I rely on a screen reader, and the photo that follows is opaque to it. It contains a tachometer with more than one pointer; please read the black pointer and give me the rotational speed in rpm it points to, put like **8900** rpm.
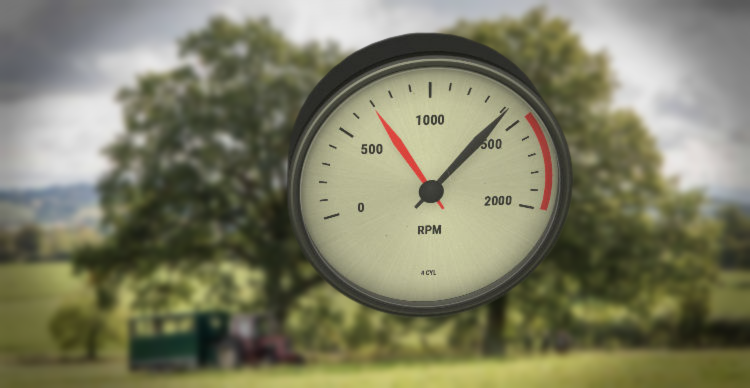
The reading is **1400** rpm
